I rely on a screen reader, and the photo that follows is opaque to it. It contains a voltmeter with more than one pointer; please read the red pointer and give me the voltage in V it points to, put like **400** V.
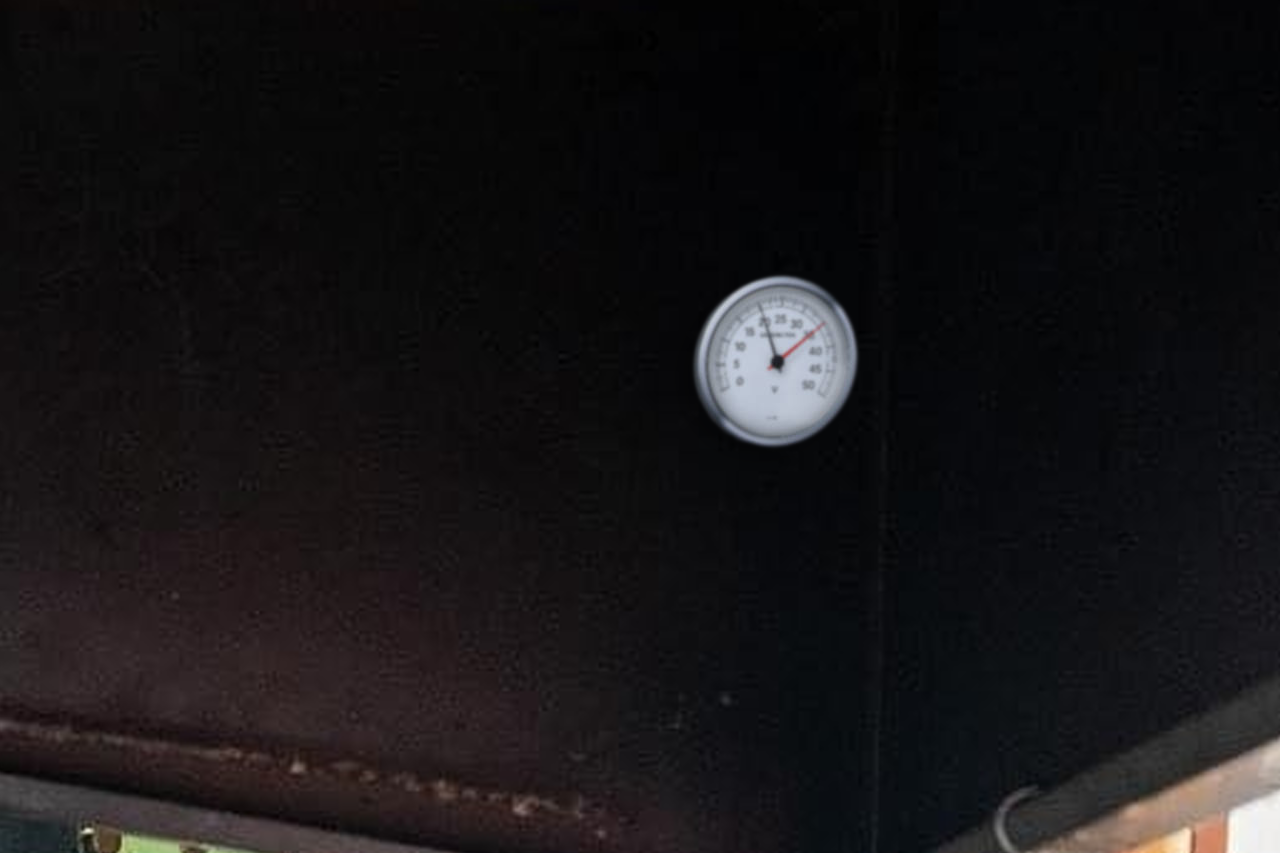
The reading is **35** V
